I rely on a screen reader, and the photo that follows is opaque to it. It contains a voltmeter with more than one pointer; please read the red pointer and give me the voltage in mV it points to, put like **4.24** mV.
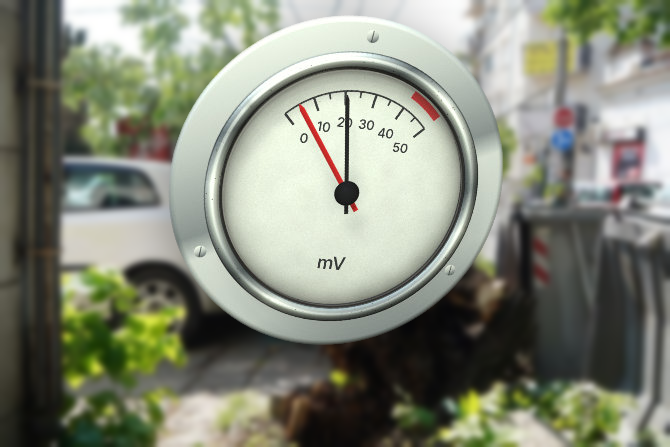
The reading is **5** mV
